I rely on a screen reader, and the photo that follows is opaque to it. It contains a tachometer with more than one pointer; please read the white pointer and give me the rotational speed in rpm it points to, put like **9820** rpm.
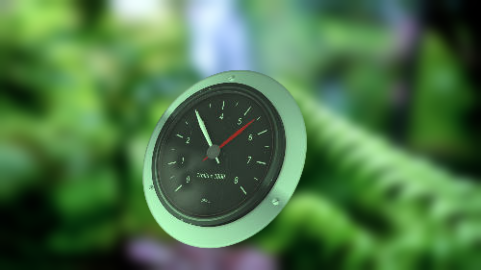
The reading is **3000** rpm
